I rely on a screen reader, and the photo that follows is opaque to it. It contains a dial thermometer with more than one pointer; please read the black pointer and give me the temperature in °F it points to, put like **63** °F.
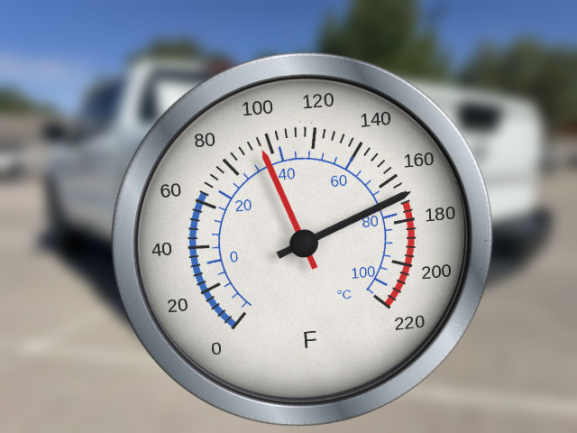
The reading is **168** °F
